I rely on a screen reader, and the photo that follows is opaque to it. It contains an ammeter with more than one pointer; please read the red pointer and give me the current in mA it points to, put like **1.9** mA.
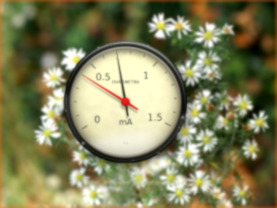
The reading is **0.4** mA
